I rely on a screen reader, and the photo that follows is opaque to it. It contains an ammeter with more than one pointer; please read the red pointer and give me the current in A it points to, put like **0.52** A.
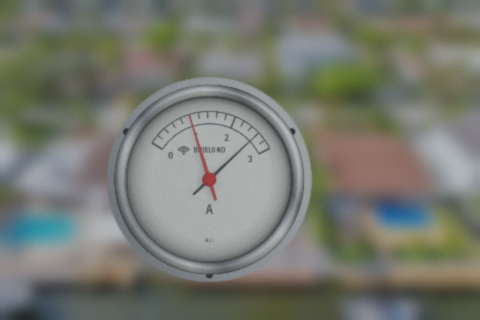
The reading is **1** A
